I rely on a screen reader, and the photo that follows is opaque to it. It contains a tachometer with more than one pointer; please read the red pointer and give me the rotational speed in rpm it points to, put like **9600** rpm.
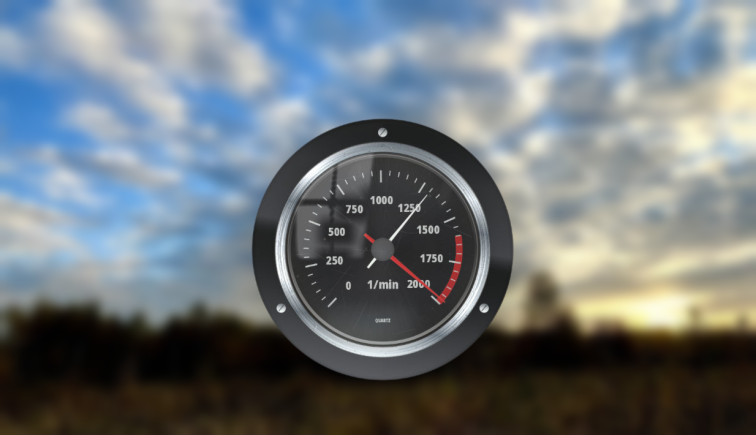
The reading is **1975** rpm
